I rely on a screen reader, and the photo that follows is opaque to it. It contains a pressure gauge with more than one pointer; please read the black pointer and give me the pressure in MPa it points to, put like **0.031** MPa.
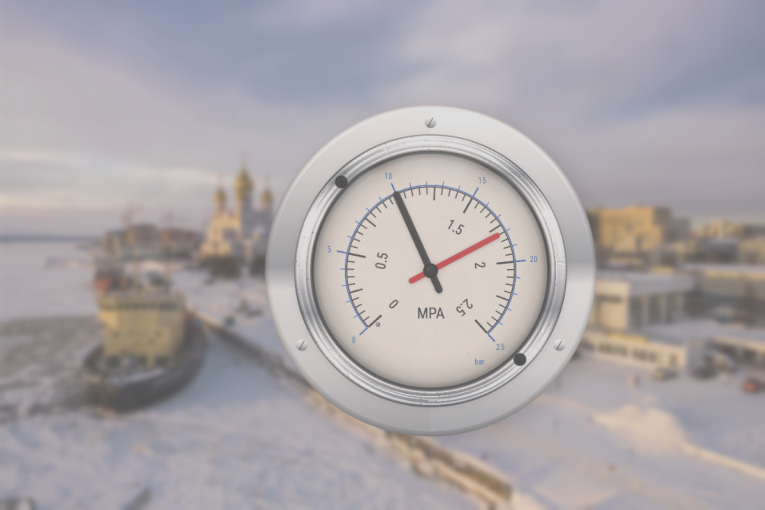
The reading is **1** MPa
